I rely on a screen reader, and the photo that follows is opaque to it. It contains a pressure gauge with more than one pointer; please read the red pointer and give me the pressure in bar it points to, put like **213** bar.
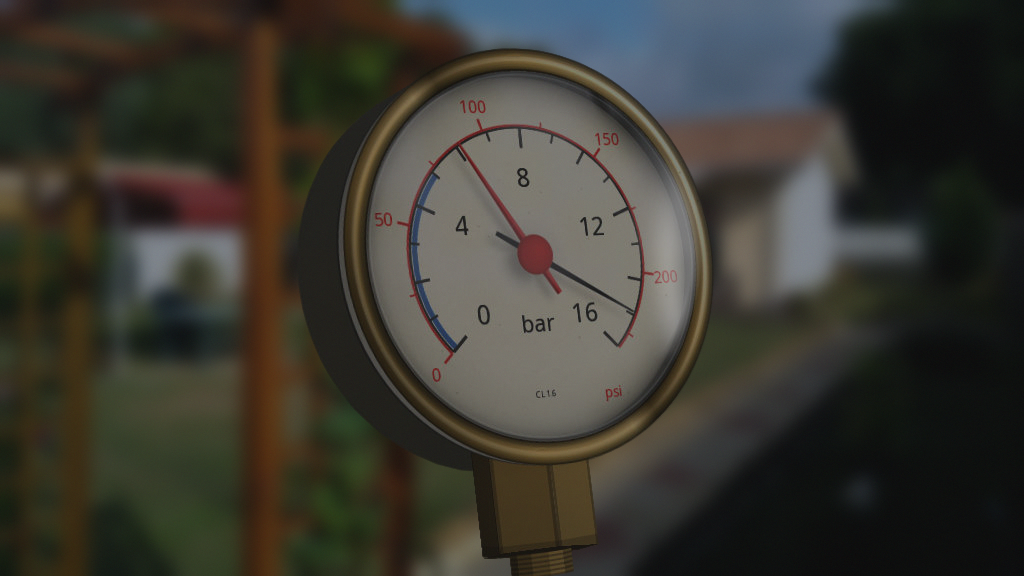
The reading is **6** bar
